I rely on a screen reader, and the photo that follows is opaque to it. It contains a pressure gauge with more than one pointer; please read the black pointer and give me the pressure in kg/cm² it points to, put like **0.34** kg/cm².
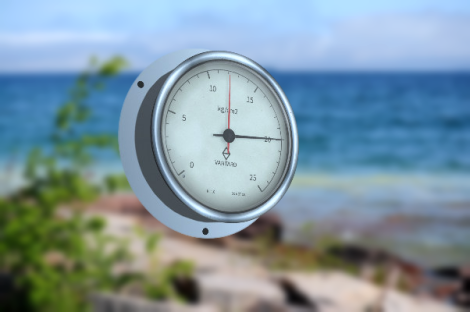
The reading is **20** kg/cm²
